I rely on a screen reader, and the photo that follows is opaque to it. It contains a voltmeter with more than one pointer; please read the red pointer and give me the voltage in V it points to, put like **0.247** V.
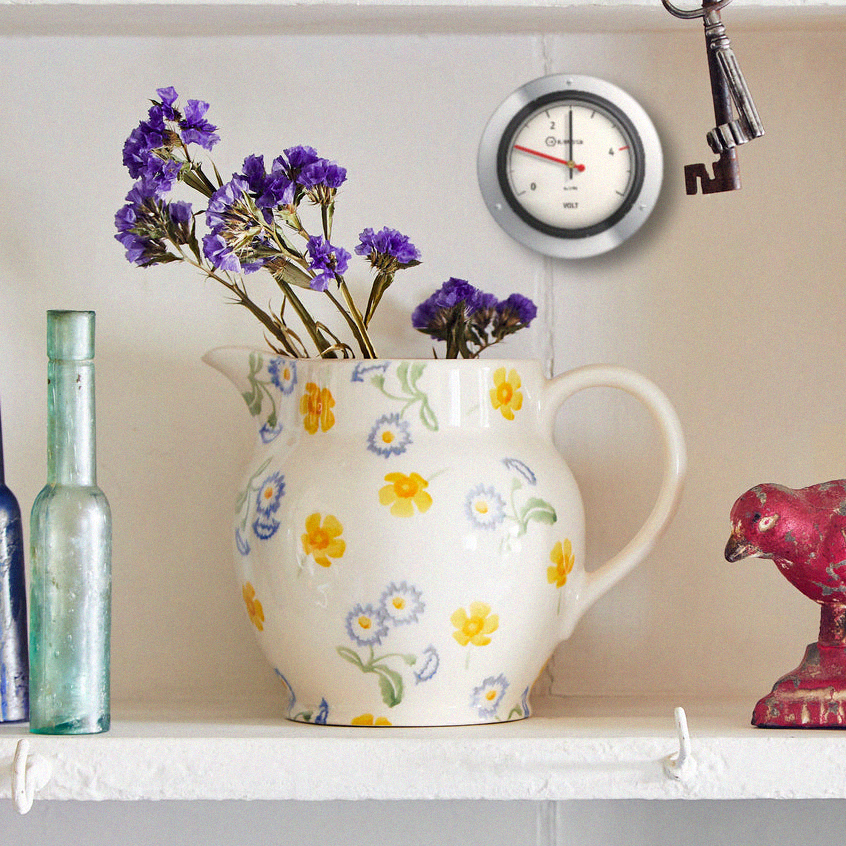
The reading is **1** V
